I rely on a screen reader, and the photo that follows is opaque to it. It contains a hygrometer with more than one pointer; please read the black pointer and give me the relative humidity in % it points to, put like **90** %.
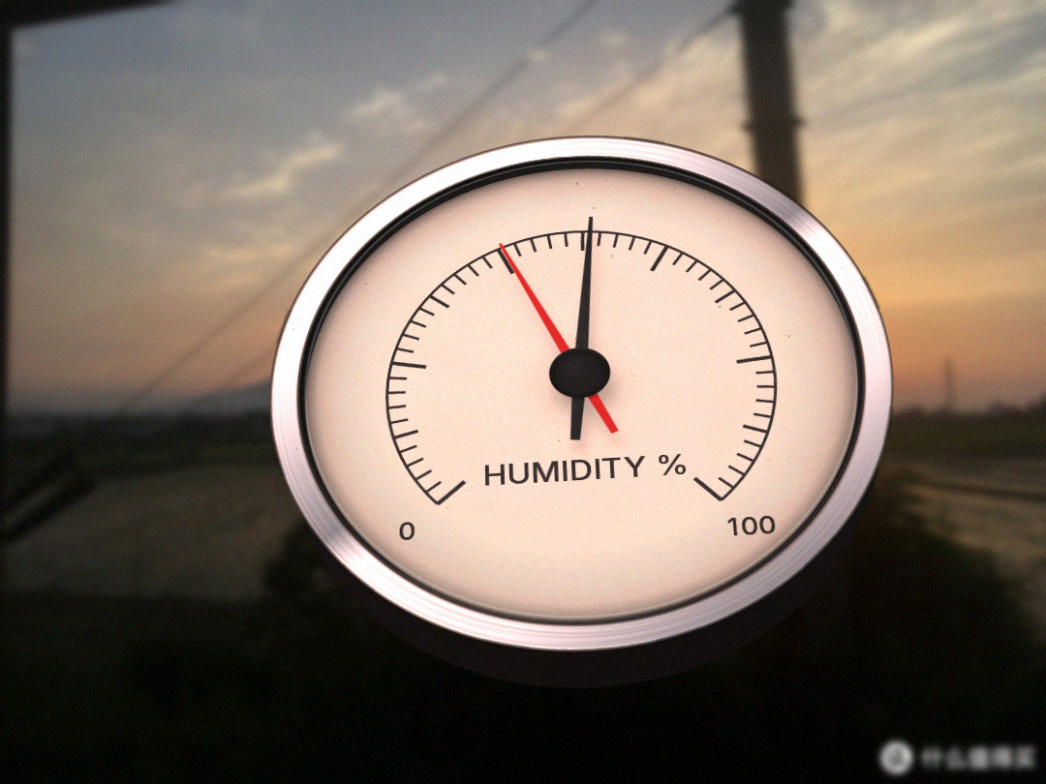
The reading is **51** %
